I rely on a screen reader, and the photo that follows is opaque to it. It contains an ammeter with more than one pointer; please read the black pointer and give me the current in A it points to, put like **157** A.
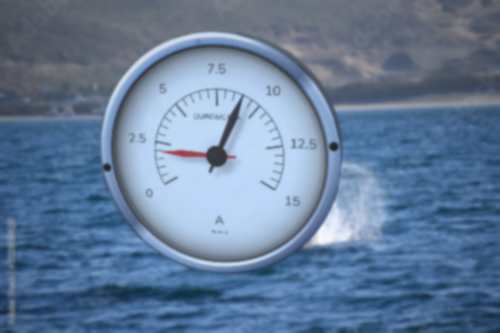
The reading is **9** A
